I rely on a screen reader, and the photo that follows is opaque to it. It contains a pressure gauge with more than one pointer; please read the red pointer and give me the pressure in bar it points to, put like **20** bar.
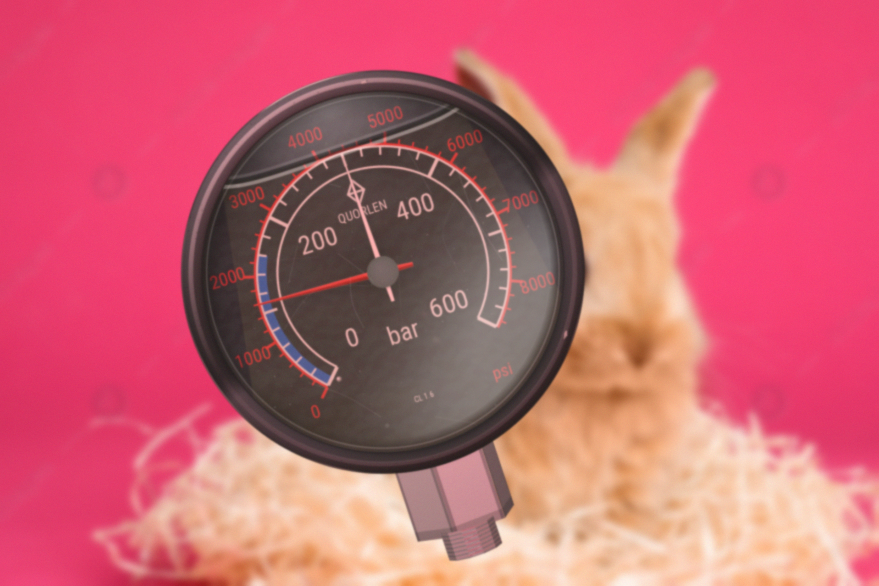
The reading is **110** bar
